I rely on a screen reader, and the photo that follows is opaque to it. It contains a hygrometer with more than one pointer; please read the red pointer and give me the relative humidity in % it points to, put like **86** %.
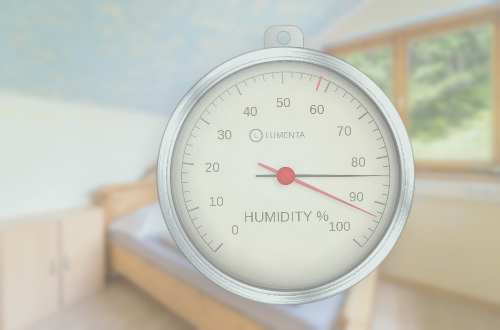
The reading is **93** %
